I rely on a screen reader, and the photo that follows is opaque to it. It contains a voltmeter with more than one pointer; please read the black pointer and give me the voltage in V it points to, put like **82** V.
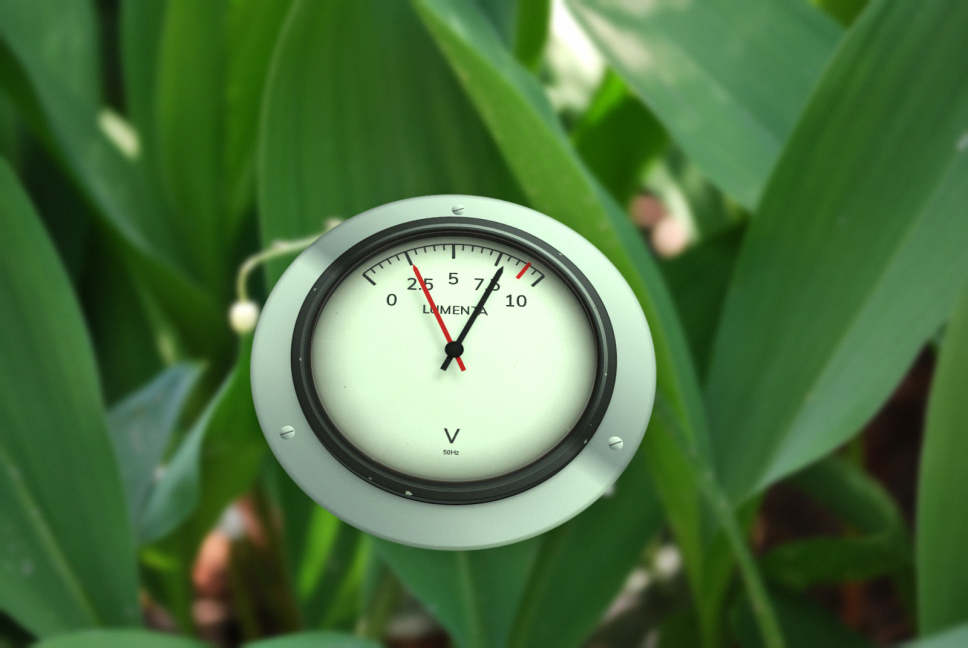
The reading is **8** V
